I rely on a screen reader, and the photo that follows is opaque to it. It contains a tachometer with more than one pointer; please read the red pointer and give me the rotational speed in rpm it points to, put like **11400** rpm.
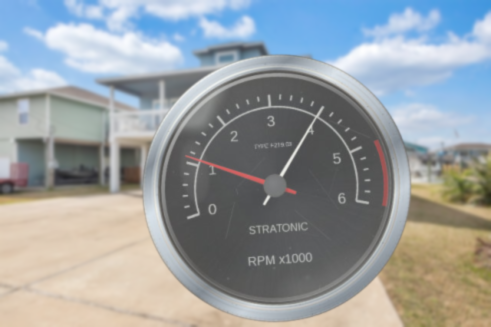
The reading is **1100** rpm
